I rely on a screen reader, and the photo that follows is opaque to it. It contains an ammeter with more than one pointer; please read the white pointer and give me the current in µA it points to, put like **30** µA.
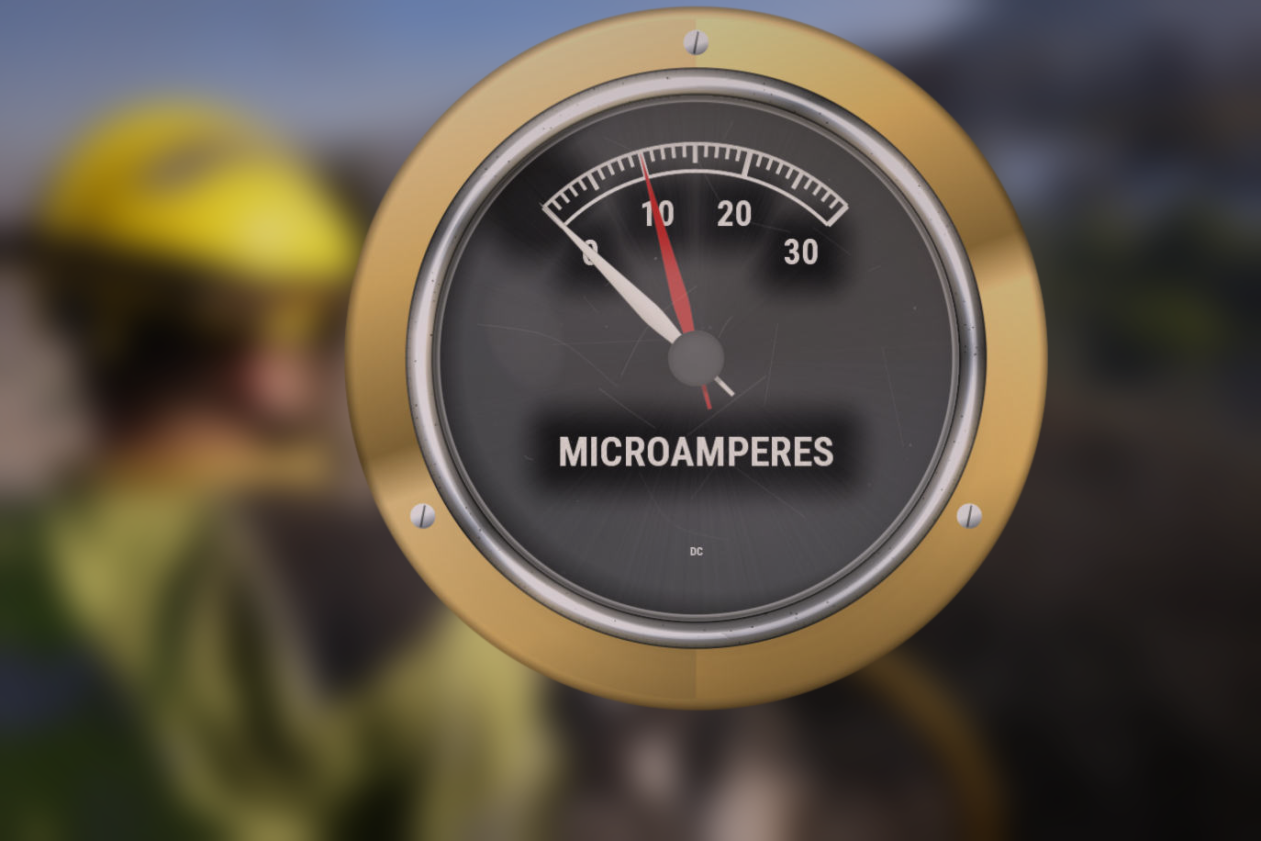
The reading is **0** µA
